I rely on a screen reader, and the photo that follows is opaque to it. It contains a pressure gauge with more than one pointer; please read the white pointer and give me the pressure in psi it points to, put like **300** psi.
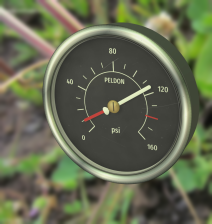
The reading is **115** psi
